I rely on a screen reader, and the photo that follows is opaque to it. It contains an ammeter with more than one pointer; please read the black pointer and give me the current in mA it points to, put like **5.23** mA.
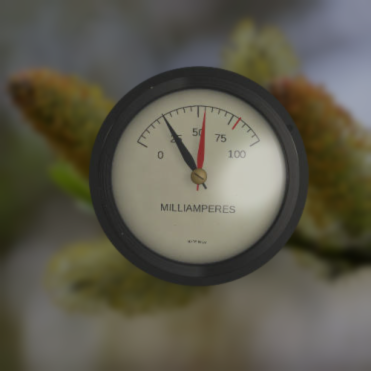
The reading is **25** mA
